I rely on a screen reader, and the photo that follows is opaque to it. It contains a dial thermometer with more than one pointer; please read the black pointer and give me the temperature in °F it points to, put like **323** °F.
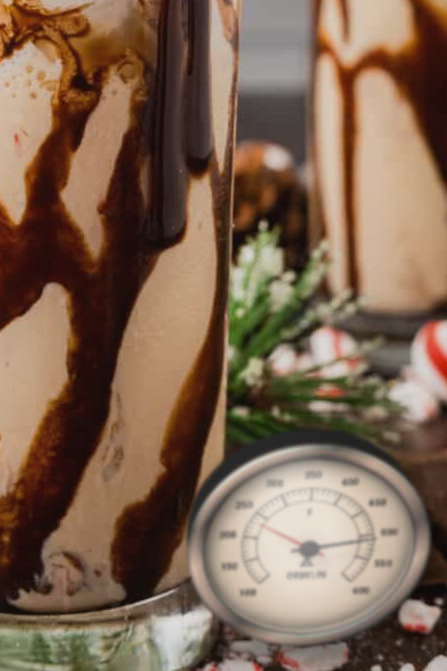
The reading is **500** °F
